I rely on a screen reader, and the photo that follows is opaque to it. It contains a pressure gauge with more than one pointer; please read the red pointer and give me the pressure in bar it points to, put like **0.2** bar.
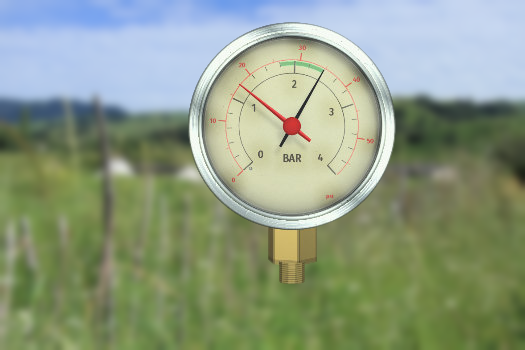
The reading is **1.2** bar
